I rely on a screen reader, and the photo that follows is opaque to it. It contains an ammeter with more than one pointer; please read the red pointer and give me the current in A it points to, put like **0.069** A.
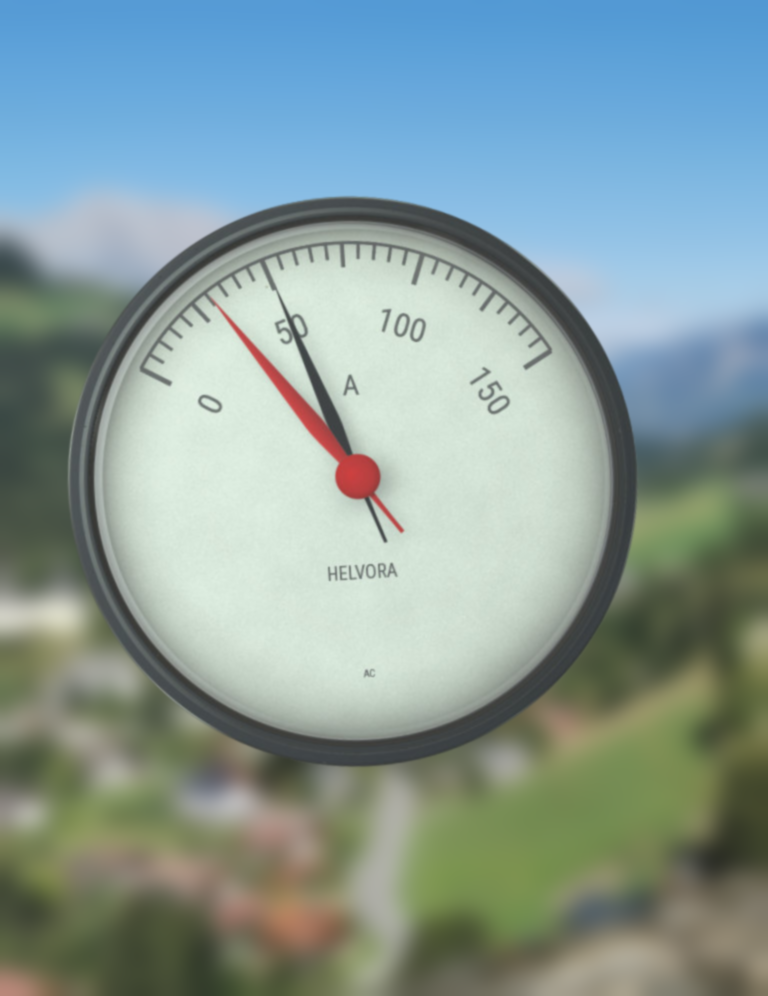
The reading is **30** A
